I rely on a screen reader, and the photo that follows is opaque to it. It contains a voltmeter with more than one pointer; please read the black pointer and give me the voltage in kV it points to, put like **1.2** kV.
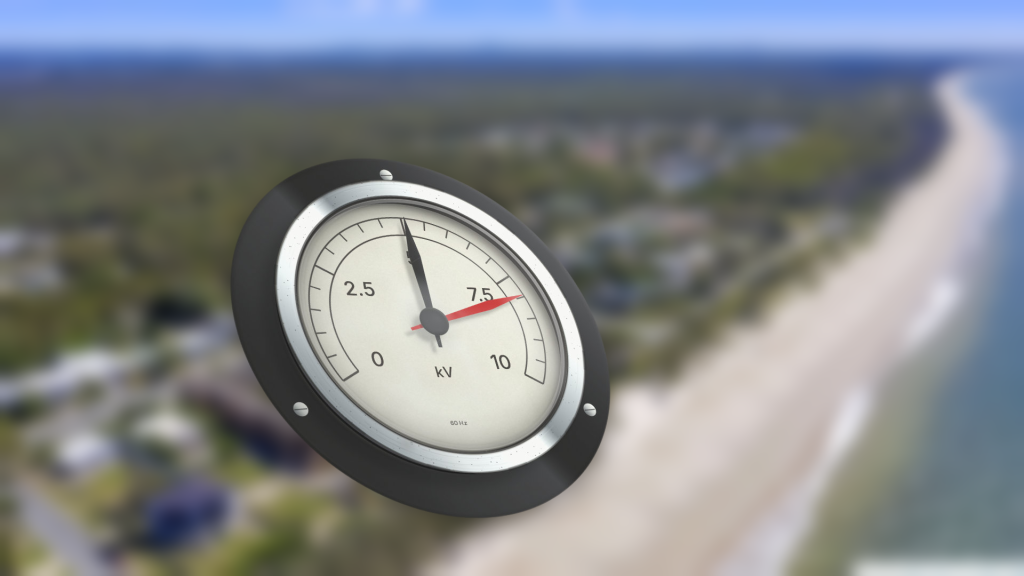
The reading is **5** kV
